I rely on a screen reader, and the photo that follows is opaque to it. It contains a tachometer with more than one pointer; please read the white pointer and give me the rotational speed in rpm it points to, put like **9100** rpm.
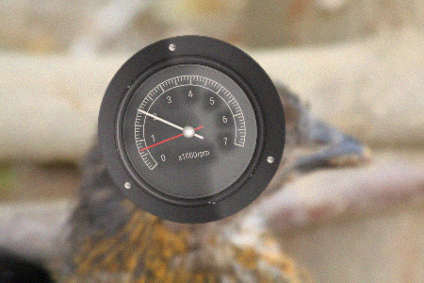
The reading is **2000** rpm
